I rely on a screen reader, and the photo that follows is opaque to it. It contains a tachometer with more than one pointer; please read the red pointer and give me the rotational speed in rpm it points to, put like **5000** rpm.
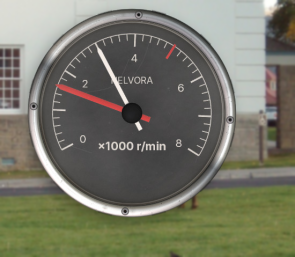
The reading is **1600** rpm
